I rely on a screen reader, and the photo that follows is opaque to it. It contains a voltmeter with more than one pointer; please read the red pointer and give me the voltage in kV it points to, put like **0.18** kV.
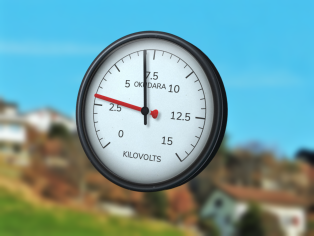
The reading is **3** kV
